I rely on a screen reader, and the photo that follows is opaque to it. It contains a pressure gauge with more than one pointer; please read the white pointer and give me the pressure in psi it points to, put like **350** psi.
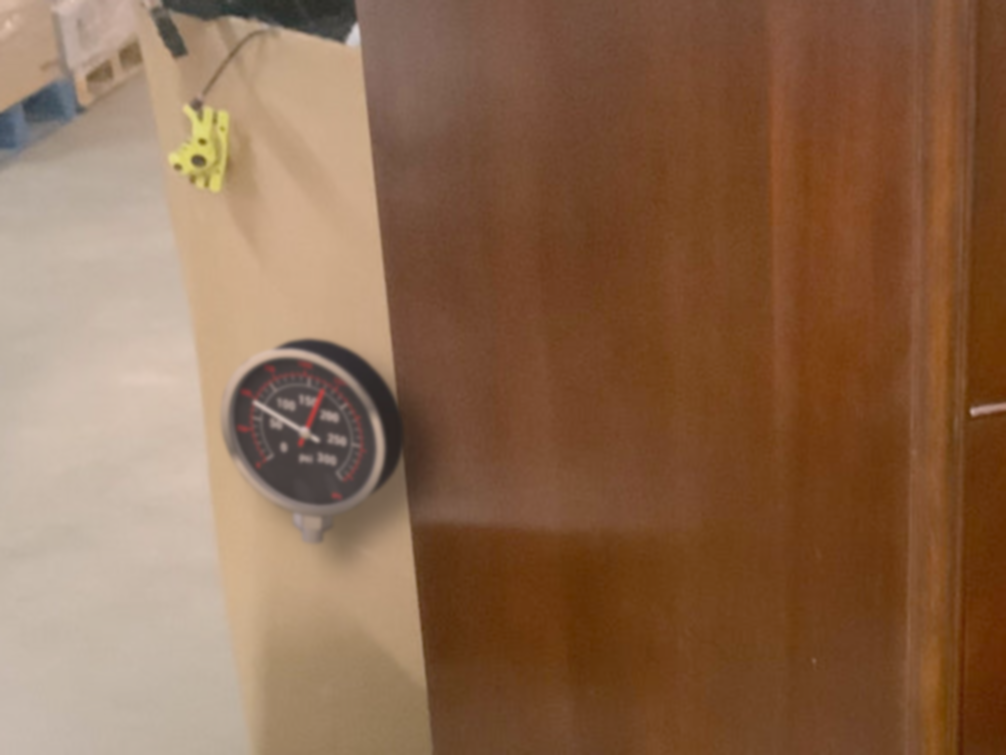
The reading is **70** psi
